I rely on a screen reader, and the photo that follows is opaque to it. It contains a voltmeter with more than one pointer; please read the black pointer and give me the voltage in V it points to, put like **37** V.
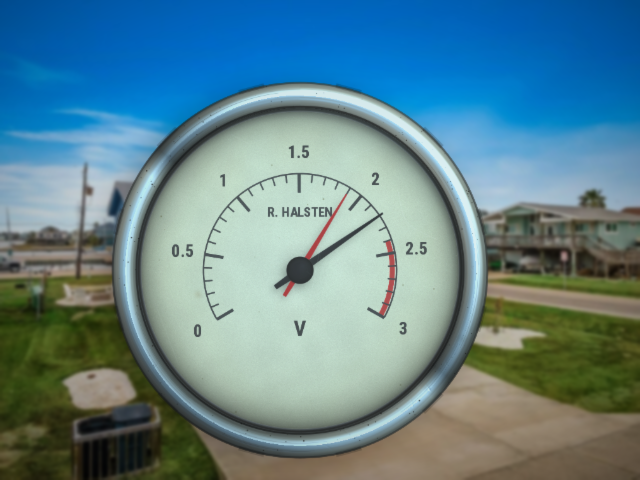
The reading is **2.2** V
